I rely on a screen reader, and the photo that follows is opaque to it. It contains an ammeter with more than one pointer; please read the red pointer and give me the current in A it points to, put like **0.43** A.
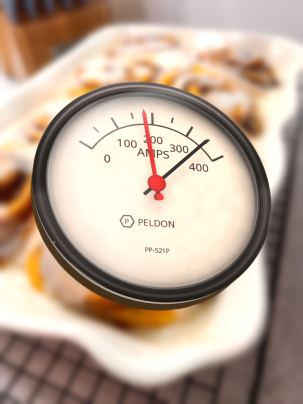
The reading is **175** A
